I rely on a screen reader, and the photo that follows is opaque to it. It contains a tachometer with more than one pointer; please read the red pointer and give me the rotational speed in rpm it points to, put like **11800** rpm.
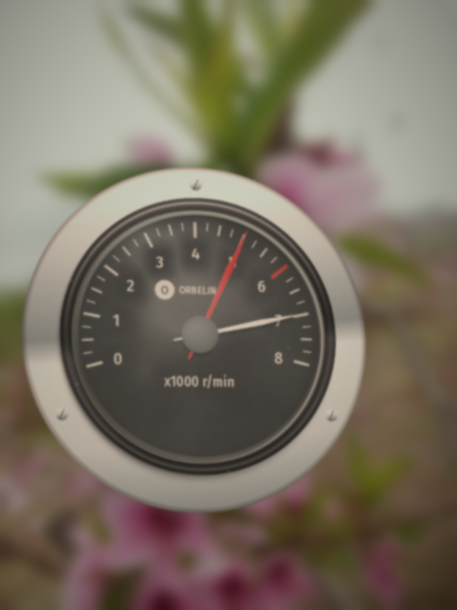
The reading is **5000** rpm
